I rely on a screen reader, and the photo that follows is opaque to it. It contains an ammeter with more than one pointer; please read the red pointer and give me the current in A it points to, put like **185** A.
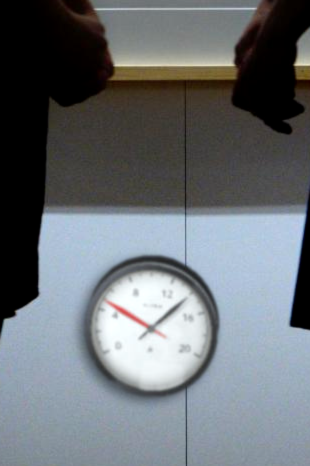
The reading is **5** A
